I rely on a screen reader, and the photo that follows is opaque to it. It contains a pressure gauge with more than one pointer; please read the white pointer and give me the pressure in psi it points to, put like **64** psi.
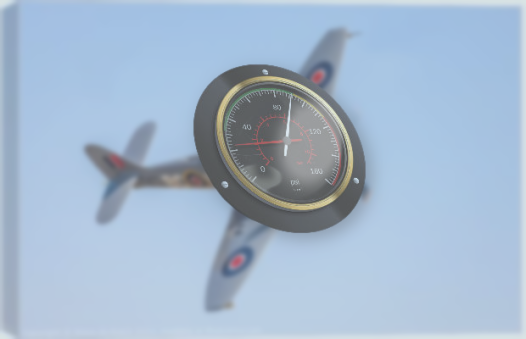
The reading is **90** psi
